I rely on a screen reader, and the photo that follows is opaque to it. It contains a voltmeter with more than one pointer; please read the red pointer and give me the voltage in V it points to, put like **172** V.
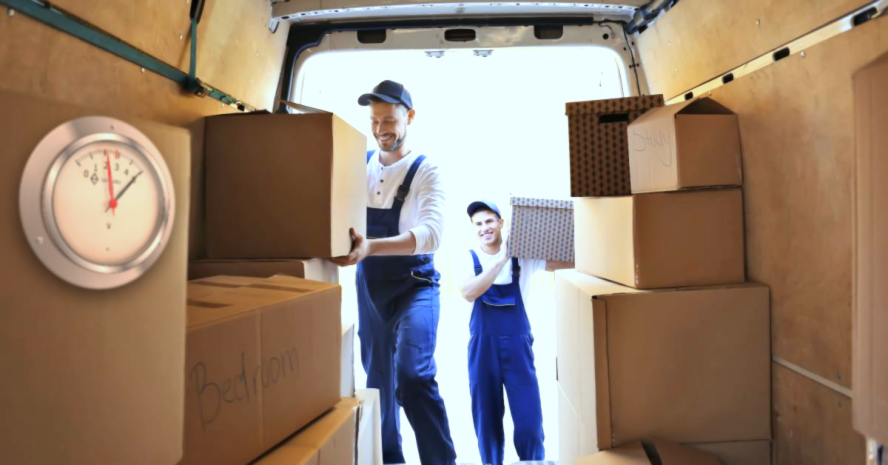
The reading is **2** V
